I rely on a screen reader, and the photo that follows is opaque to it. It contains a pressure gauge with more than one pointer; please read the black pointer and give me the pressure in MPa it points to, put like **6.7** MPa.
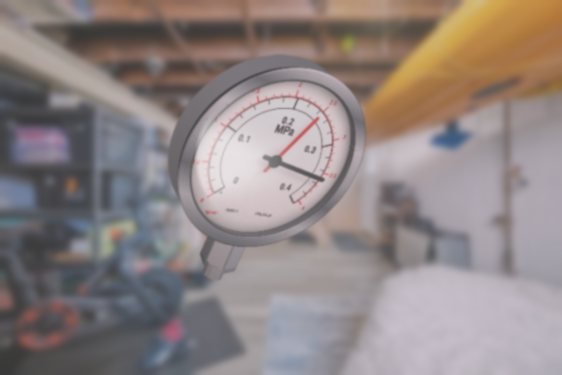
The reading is **0.35** MPa
